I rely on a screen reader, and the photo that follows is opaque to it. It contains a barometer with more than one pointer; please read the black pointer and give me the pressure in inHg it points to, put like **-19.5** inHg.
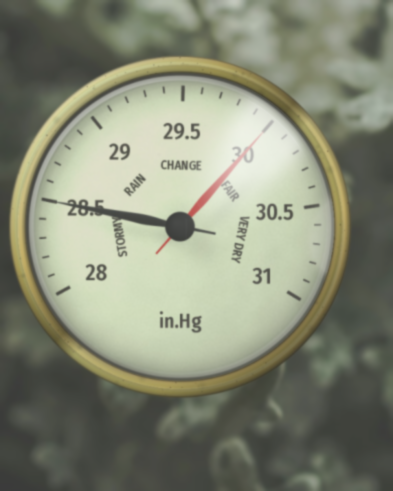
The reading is **28.5** inHg
